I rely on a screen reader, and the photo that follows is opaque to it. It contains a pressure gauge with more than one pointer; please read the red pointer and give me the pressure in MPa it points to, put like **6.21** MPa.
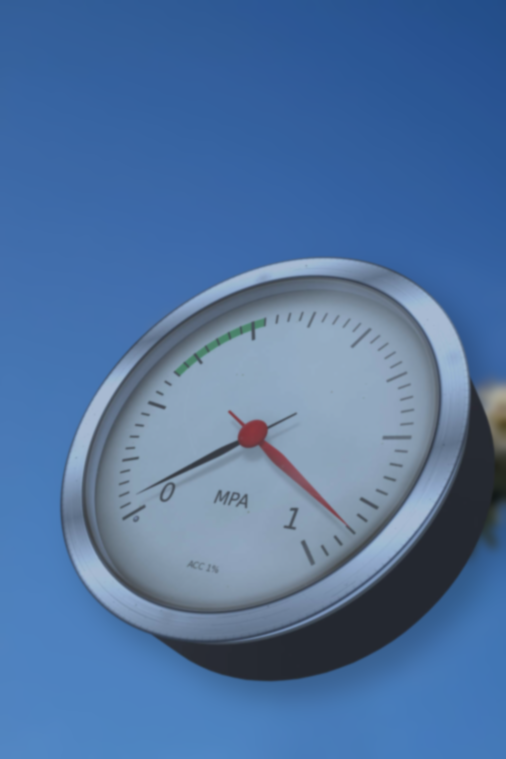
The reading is **0.94** MPa
